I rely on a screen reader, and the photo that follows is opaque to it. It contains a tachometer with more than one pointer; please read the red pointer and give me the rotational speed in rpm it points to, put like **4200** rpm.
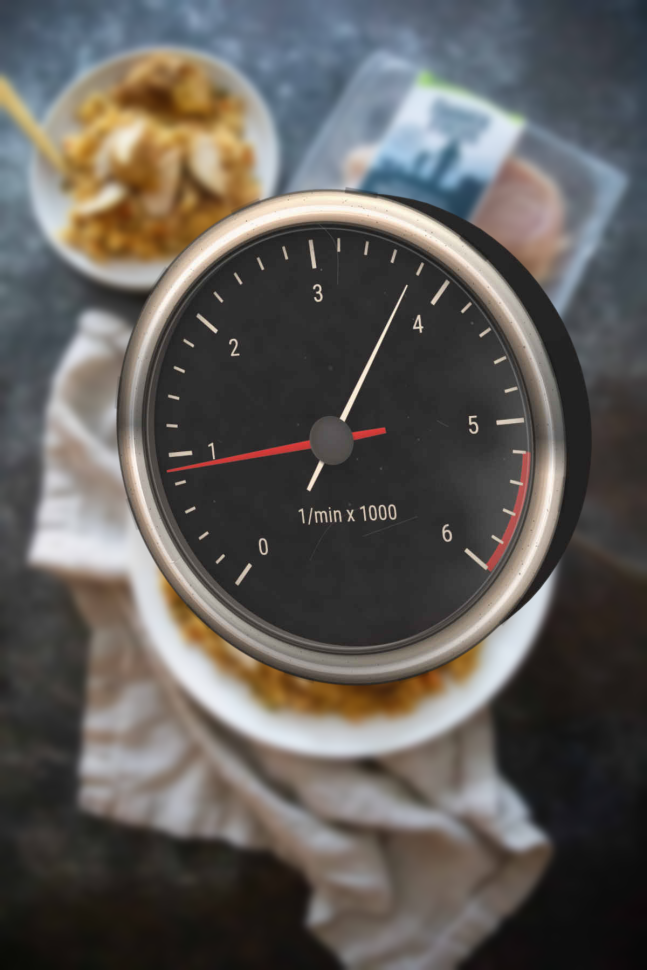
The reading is **900** rpm
